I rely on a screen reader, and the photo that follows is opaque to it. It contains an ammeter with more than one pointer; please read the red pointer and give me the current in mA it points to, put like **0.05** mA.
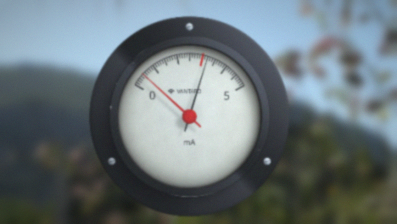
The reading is **0.5** mA
